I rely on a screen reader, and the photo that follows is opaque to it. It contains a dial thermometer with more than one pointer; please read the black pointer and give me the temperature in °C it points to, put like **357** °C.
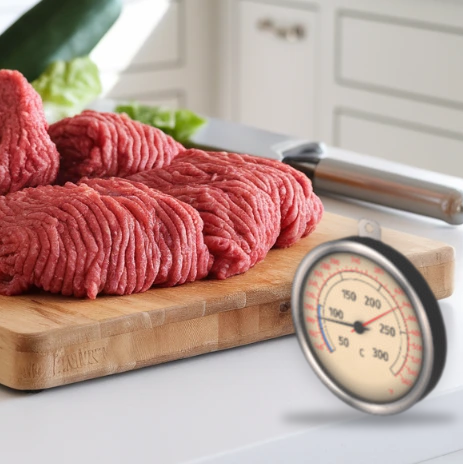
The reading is **87.5** °C
